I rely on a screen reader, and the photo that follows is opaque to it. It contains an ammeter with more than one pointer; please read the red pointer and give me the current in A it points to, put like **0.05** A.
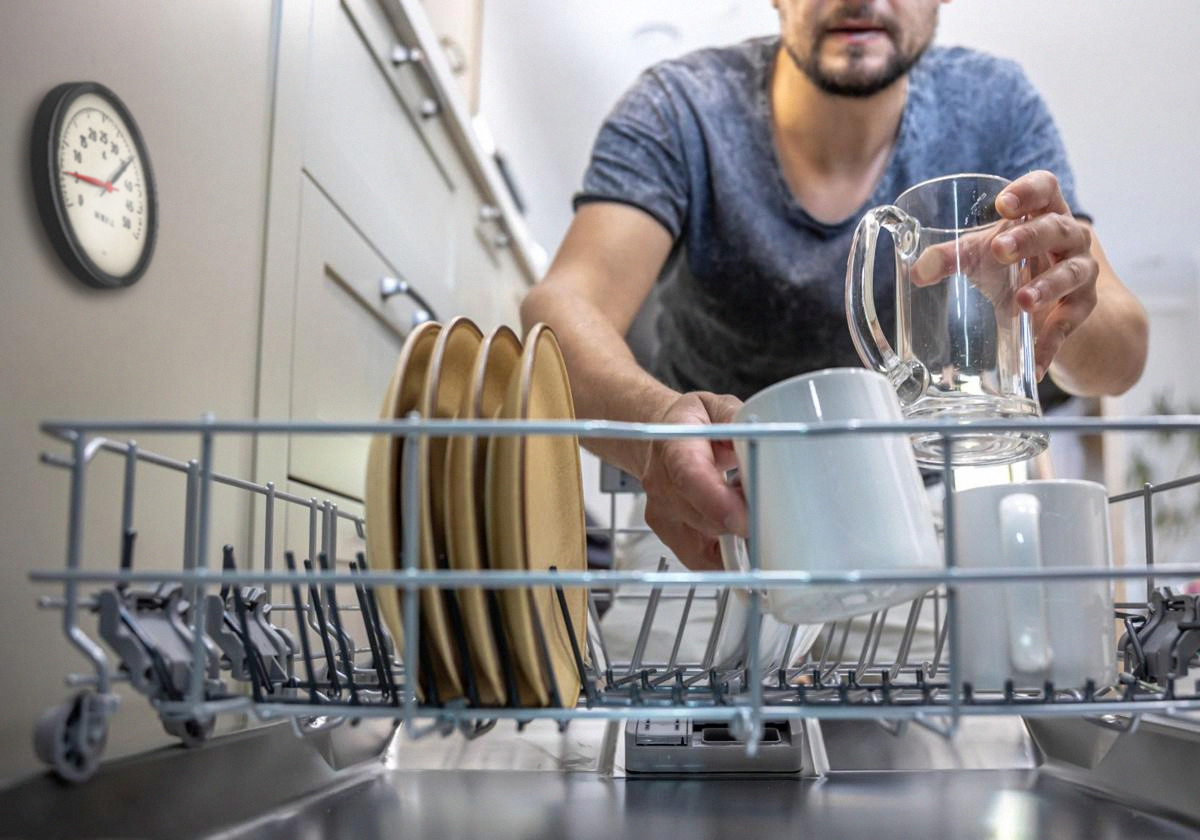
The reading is **5** A
